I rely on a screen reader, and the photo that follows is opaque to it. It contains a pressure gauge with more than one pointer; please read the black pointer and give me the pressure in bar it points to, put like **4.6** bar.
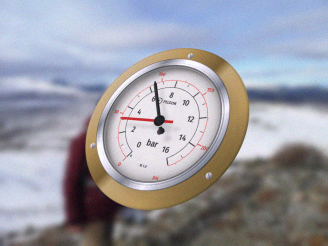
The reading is **6.5** bar
